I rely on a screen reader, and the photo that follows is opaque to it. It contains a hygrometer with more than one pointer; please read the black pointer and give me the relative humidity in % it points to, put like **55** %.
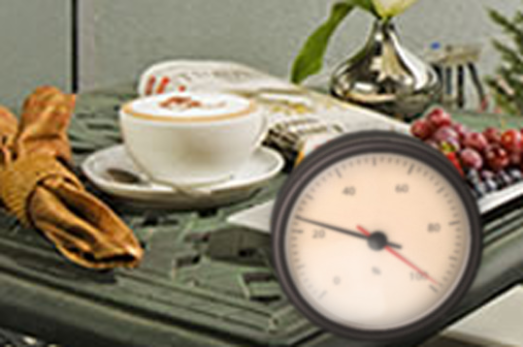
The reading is **24** %
